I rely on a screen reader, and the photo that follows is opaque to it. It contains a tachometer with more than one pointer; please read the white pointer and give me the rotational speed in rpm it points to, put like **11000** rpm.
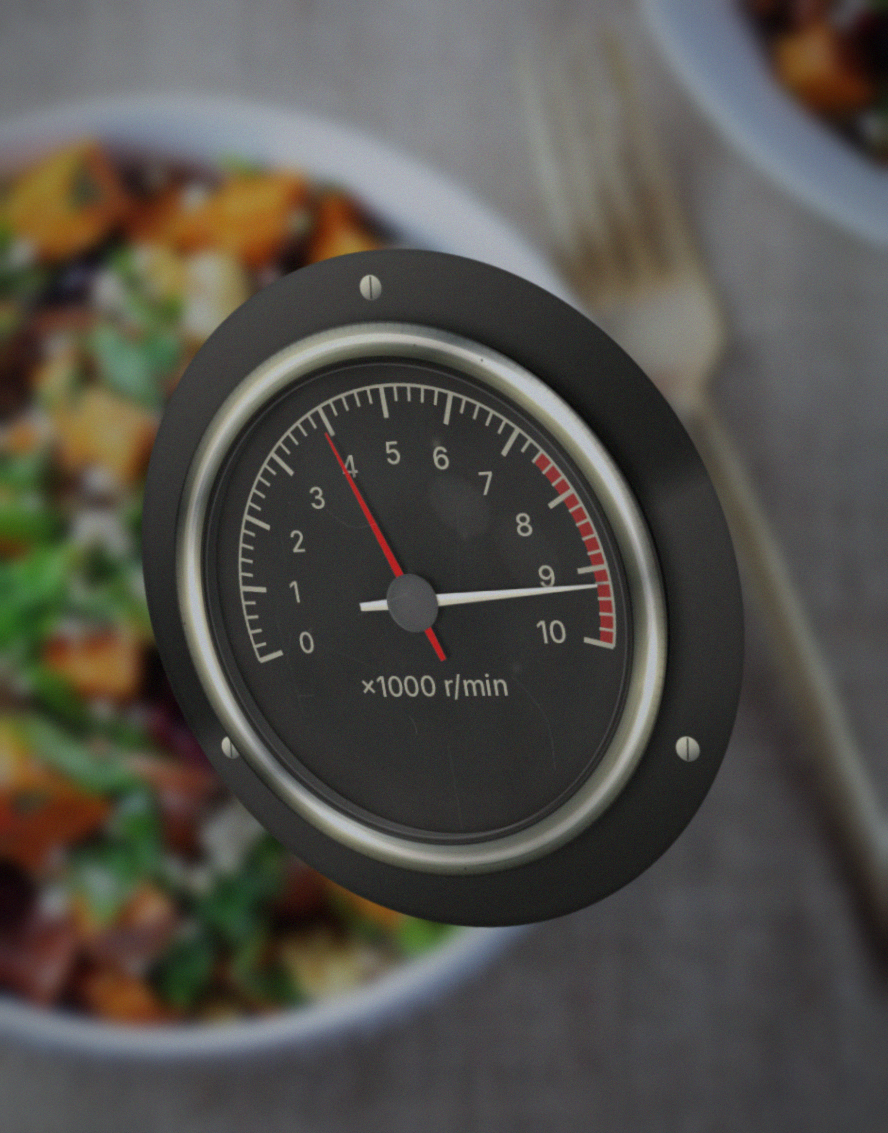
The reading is **9200** rpm
